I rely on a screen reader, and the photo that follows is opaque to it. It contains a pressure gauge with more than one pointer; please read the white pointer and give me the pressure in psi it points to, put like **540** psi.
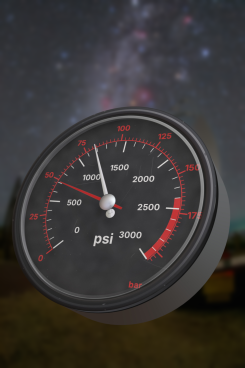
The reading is **1200** psi
